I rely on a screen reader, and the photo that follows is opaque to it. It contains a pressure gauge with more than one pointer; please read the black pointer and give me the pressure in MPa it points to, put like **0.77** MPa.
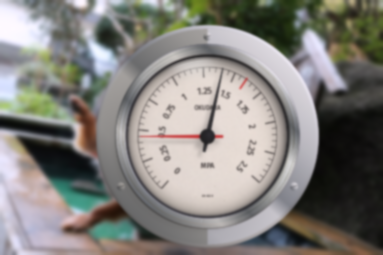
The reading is **1.4** MPa
